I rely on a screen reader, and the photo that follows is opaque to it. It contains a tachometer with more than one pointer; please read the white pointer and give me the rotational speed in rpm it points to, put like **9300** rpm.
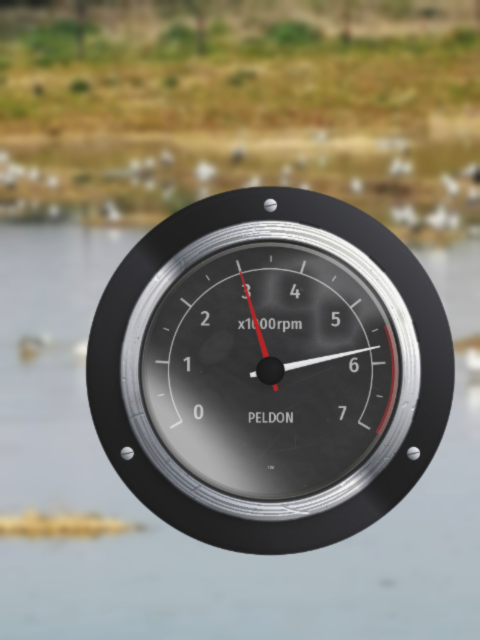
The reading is **5750** rpm
